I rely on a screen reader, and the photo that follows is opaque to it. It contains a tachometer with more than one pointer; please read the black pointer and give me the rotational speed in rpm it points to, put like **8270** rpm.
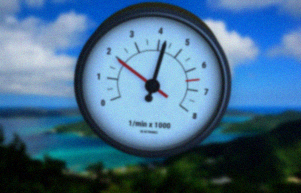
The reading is **4250** rpm
